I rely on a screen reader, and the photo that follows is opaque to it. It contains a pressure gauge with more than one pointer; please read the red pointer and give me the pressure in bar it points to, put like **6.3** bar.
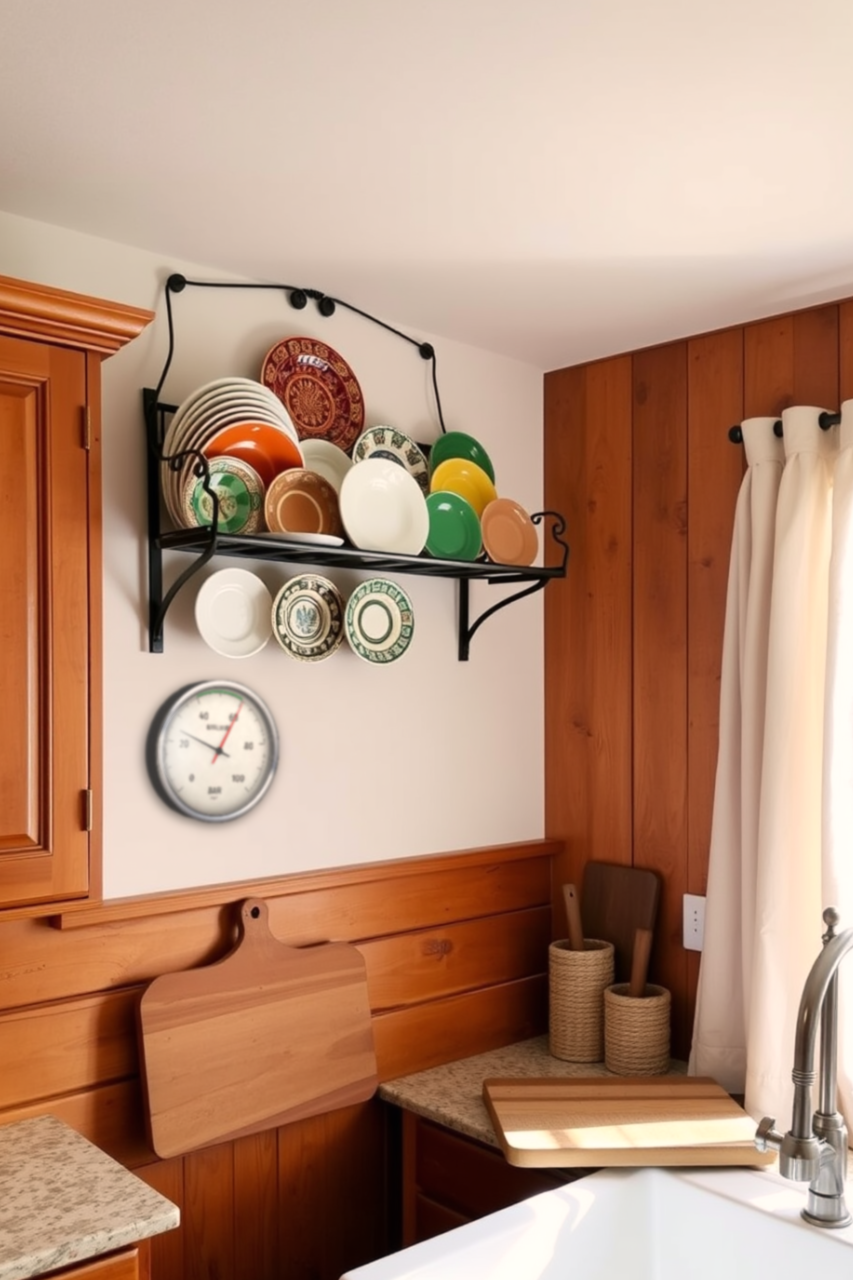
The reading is **60** bar
